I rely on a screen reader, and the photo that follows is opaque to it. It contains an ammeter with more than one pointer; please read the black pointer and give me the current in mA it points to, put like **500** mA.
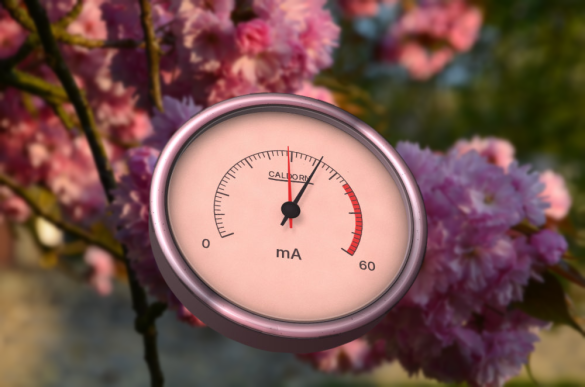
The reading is **36** mA
